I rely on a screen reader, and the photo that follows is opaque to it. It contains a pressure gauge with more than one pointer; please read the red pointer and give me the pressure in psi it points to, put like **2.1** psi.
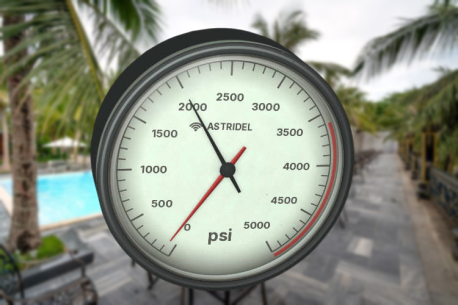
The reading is **100** psi
